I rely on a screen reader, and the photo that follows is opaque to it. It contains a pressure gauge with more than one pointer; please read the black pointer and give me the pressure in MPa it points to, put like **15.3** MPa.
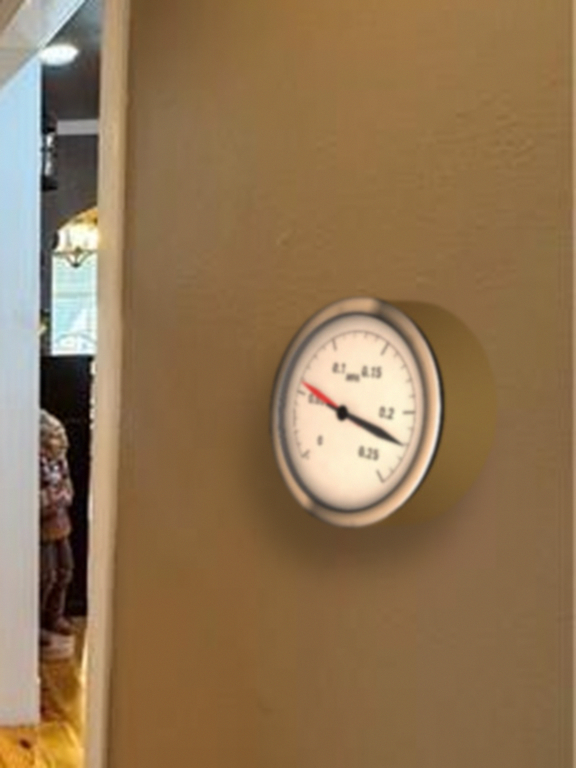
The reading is **0.22** MPa
